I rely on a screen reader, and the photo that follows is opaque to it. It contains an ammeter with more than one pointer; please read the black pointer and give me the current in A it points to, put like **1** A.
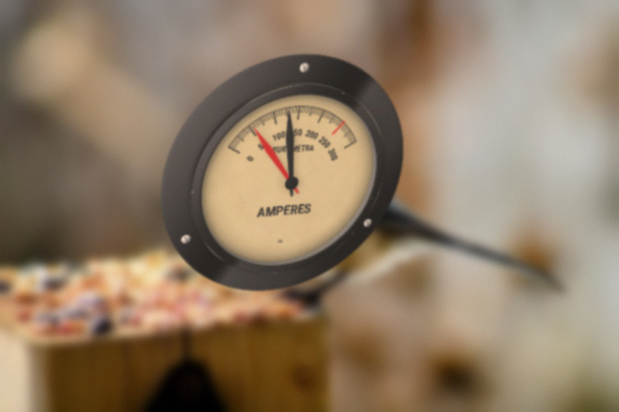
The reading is **125** A
